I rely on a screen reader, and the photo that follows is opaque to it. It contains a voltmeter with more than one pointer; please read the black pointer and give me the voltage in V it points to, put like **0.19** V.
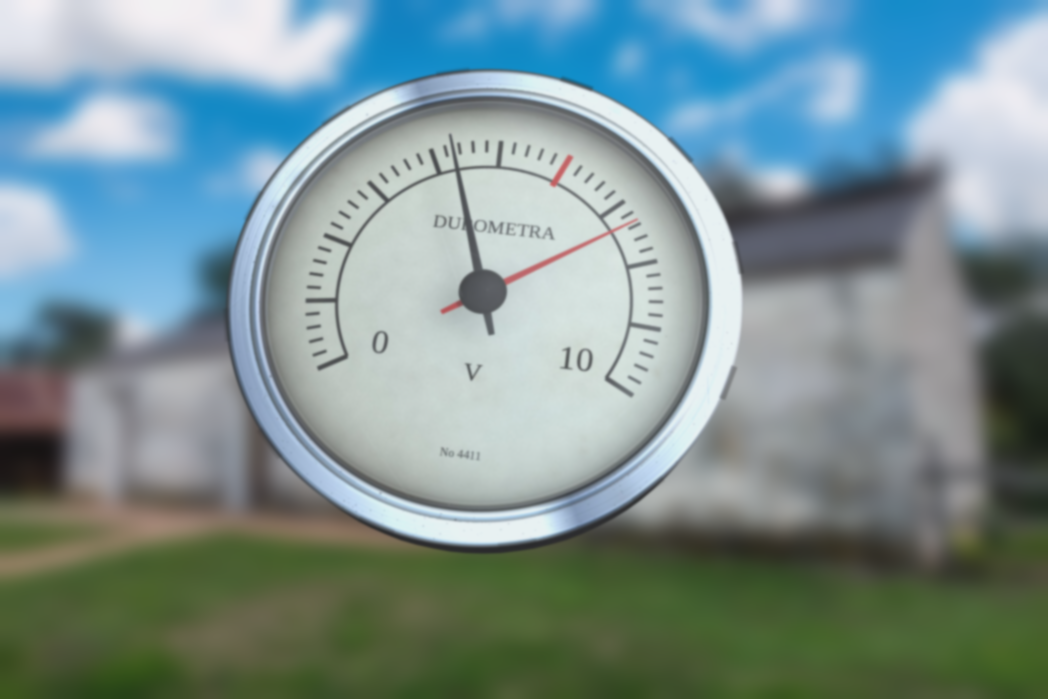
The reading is **4.3** V
